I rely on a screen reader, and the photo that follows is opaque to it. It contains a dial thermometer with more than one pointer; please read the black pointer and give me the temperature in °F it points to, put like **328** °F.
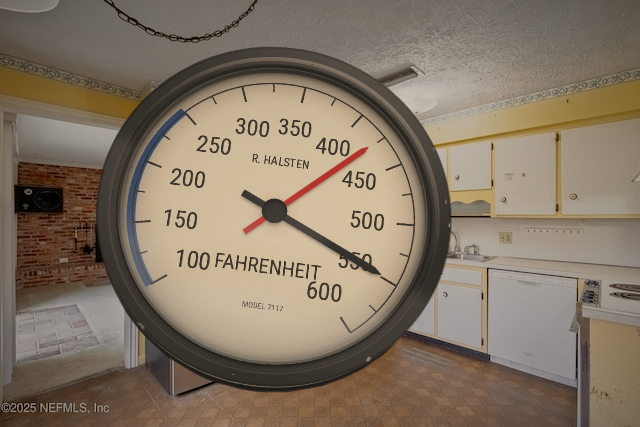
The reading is **550** °F
